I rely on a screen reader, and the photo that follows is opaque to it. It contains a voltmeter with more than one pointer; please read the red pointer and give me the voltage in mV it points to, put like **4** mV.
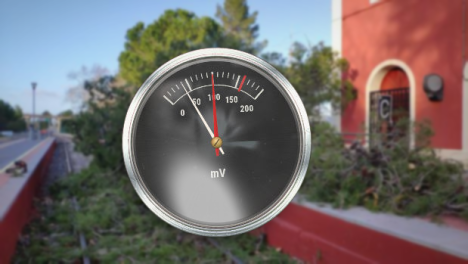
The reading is **100** mV
